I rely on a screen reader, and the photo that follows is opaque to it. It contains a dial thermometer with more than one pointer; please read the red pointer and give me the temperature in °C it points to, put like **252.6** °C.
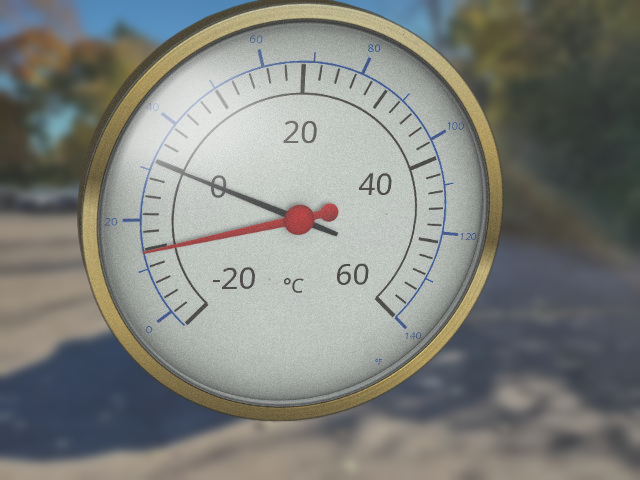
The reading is **-10** °C
